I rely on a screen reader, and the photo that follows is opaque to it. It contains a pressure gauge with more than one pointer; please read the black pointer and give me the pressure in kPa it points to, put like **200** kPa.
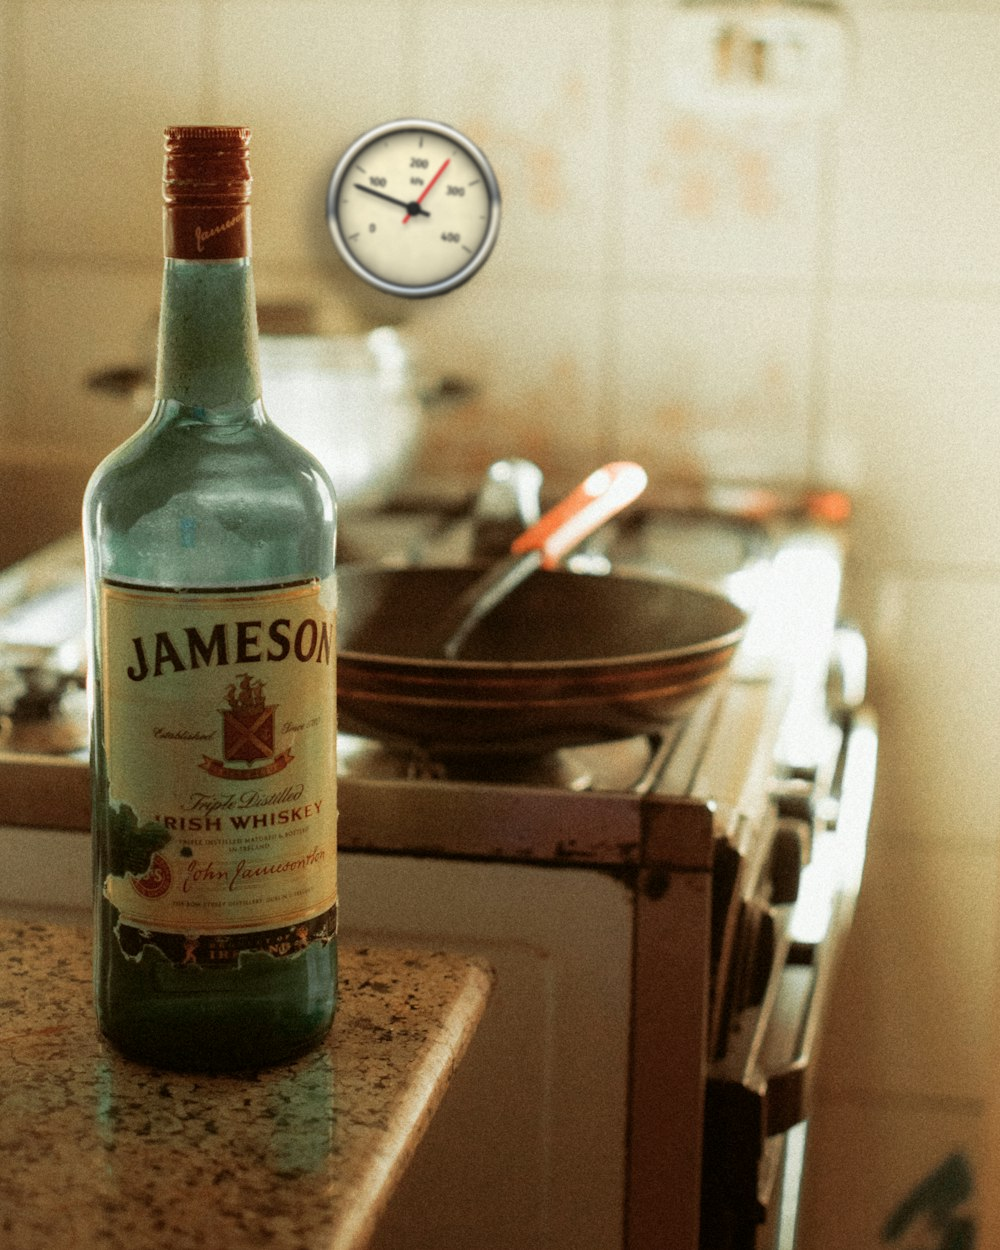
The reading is **75** kPa
